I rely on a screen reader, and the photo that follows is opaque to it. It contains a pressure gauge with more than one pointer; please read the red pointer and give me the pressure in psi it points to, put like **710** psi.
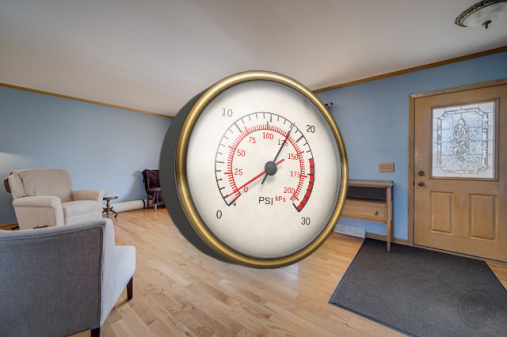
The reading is **1** psi
